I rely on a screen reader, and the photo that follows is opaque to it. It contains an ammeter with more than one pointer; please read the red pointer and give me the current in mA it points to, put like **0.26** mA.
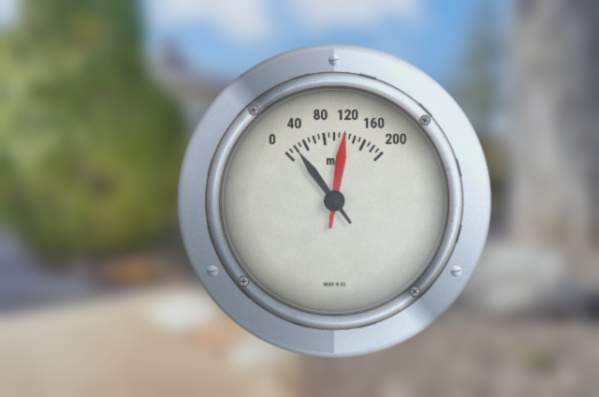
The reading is **120** mA
